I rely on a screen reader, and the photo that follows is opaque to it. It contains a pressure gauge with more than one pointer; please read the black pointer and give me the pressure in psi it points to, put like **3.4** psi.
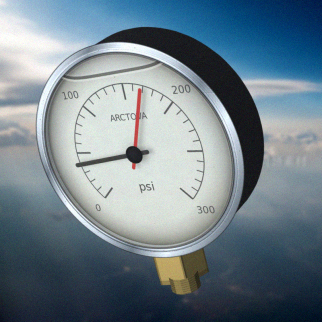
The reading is **40** psi
